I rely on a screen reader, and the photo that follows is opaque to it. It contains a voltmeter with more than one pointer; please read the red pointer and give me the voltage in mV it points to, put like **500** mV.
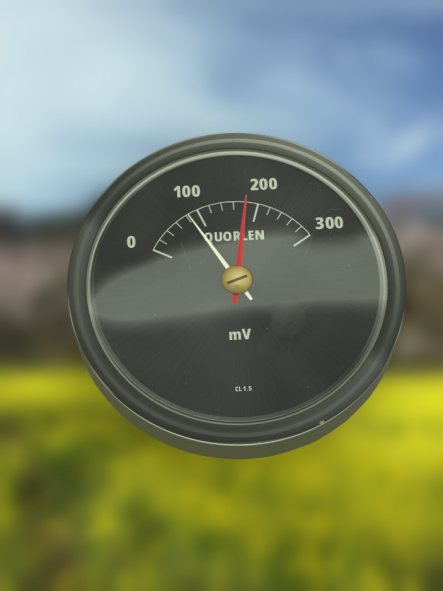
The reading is **180** mV
